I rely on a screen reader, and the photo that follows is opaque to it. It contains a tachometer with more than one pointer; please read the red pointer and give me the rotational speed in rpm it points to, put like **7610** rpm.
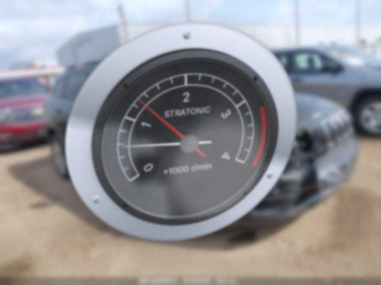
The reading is **1300** rpm
